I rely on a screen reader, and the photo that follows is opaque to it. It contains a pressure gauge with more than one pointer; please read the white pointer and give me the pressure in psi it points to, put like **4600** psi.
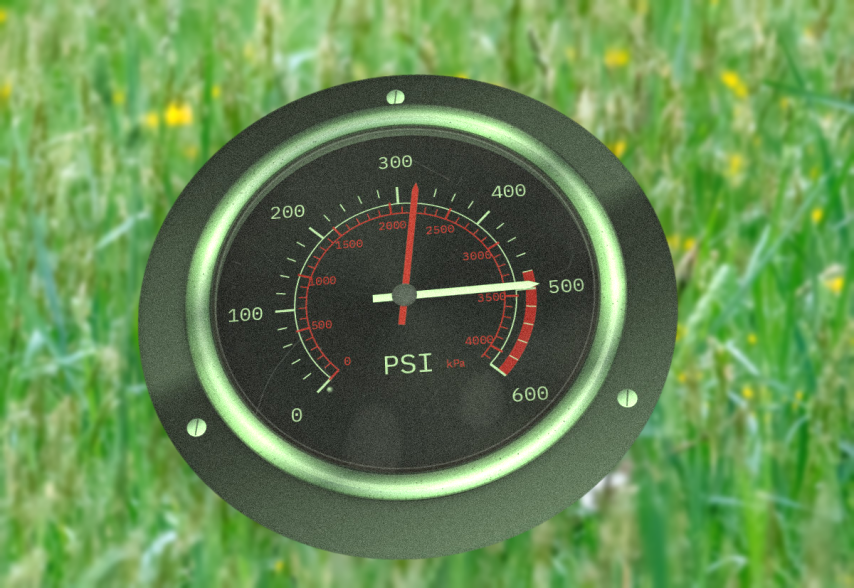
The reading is **500** psi
